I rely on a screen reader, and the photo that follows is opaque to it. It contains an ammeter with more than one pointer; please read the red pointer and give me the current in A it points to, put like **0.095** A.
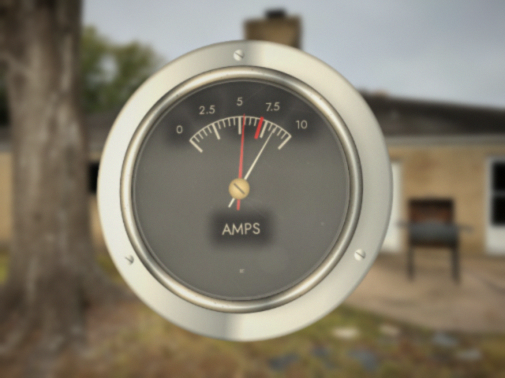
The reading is **5.5** A
